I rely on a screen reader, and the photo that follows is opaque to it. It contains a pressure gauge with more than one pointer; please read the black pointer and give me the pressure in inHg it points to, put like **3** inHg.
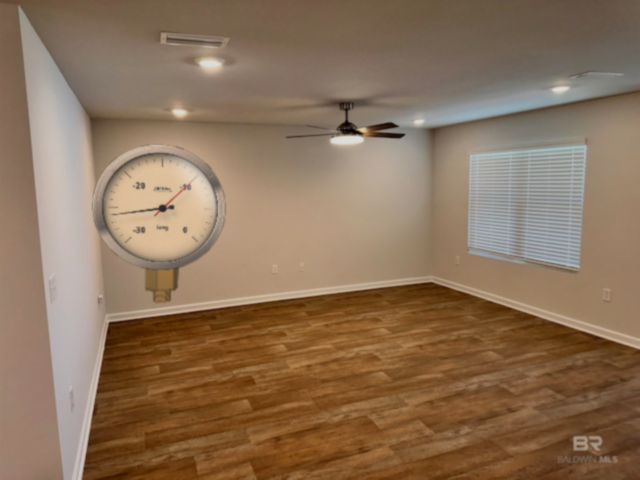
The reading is **-26** inHg
